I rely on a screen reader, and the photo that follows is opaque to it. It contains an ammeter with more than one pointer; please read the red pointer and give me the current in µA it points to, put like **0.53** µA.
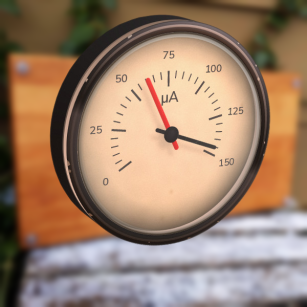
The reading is **60** µA
